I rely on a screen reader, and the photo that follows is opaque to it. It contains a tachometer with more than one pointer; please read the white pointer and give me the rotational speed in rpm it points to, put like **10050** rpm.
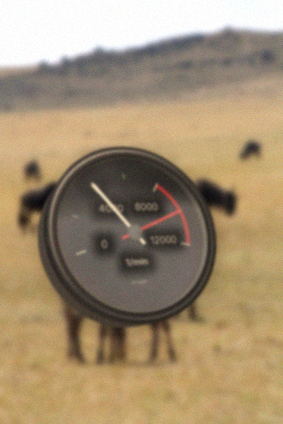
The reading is **4000** rpm
